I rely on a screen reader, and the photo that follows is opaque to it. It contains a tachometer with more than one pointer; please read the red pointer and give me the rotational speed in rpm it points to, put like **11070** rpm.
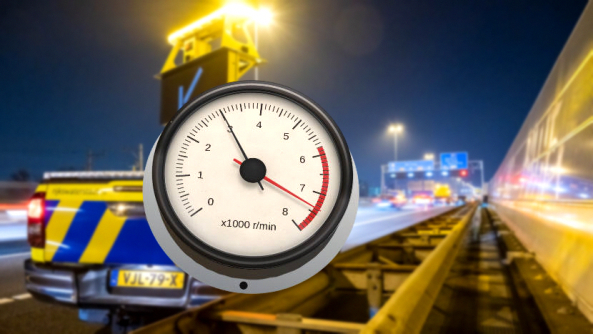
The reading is **7400** rpm
